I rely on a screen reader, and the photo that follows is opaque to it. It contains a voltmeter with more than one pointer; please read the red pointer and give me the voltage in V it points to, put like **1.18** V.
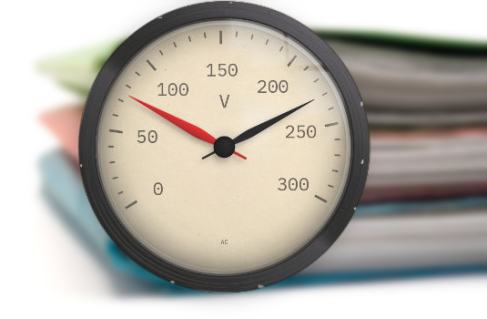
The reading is **75** V
